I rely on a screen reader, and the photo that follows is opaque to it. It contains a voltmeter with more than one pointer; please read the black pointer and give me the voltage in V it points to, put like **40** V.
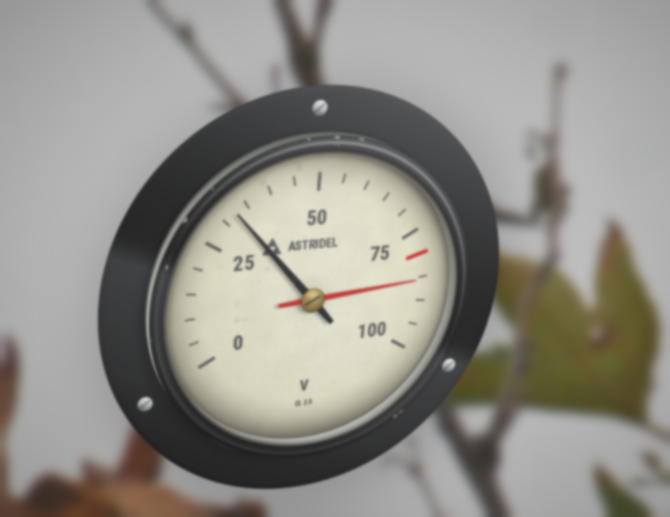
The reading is **32.5** V
